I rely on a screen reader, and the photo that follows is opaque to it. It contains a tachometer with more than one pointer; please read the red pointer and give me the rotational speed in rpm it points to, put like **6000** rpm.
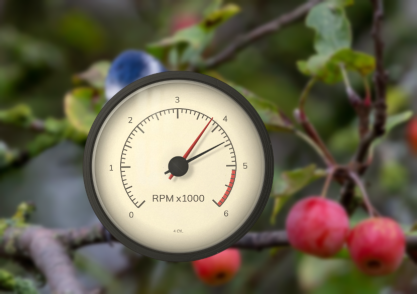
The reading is **3800** rpm
